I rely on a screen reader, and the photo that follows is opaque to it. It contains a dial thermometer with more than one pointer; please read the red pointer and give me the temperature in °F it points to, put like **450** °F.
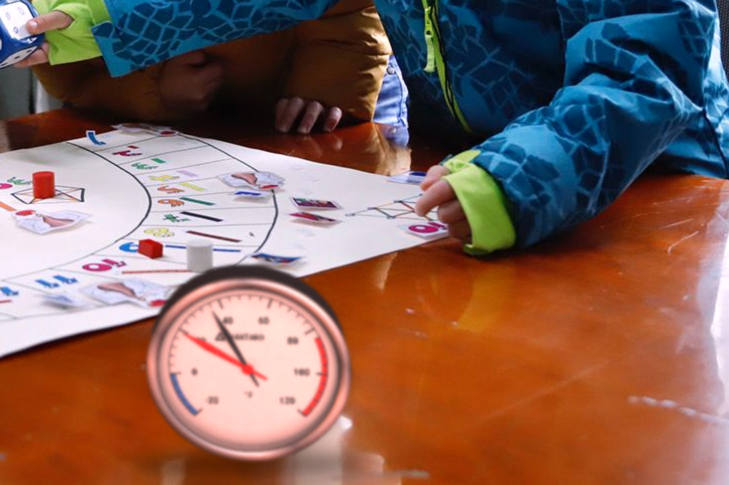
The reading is **20** °F
